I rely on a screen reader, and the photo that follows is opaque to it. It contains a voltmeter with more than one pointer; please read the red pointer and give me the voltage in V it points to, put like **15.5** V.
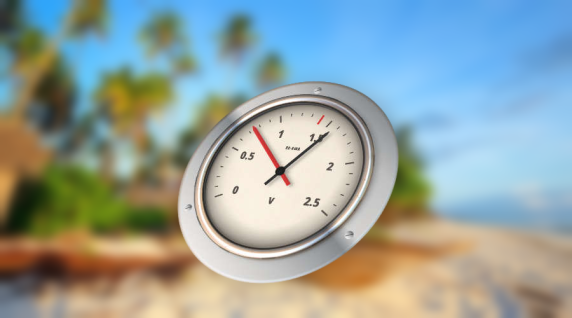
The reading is **0.75** V
